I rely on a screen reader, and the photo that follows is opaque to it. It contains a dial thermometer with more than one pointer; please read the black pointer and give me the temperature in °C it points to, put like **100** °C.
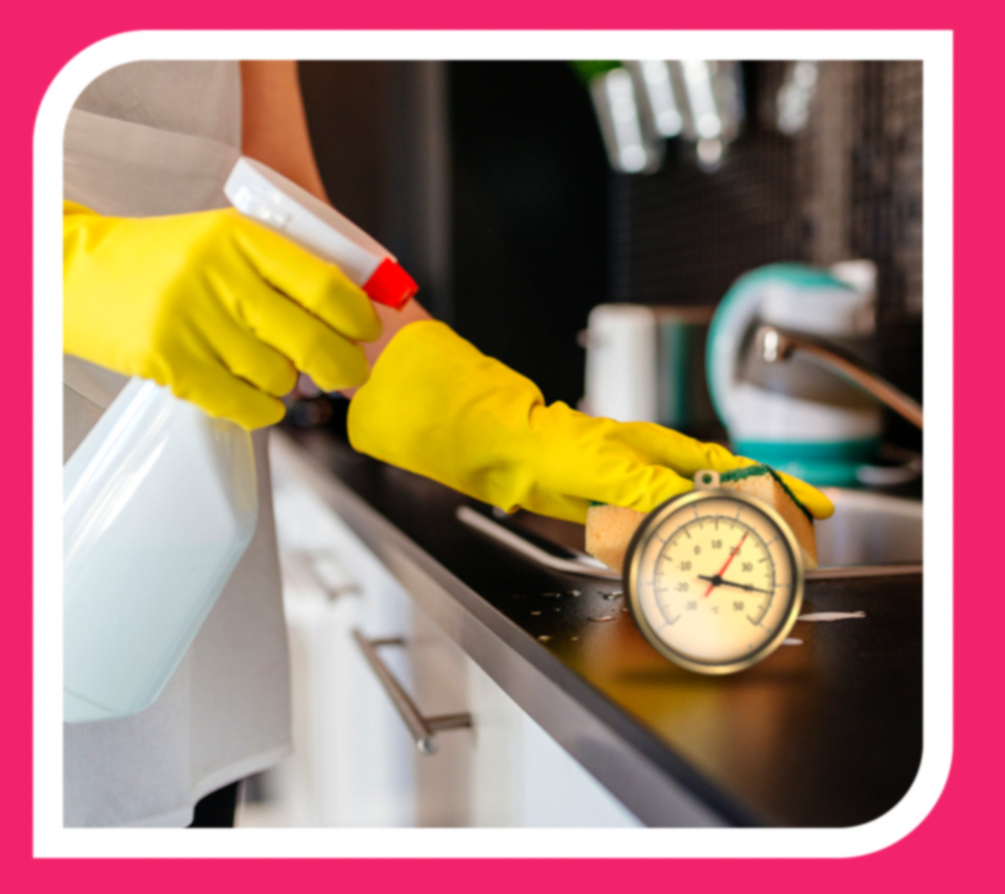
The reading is **40** °C
